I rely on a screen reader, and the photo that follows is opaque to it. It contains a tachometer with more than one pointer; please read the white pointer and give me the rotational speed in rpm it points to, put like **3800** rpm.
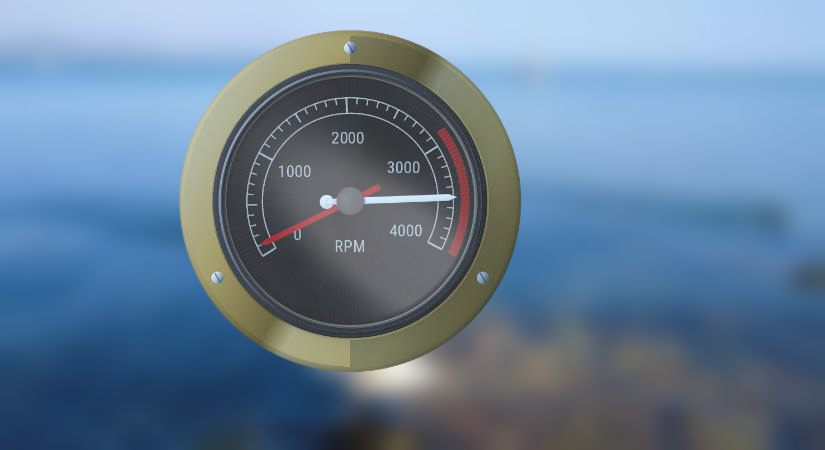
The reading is **3500** rpm
